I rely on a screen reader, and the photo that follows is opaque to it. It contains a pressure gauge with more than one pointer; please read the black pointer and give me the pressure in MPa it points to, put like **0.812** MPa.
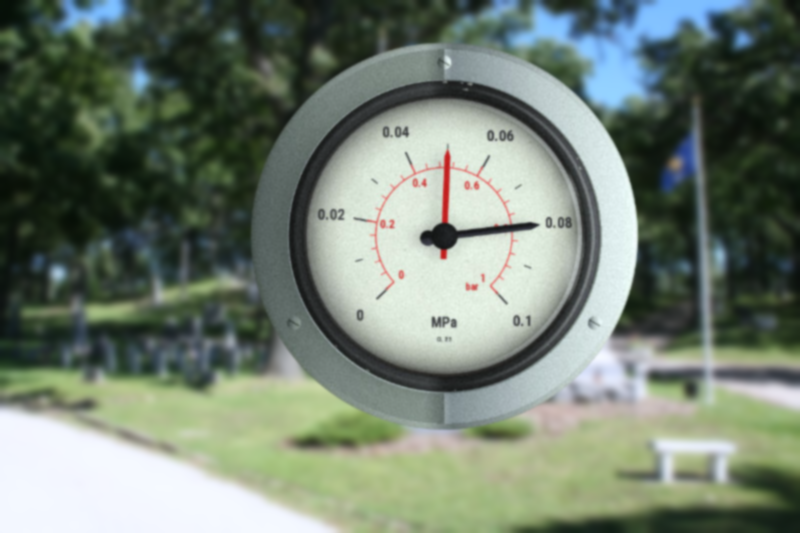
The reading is **0.08** MPa
